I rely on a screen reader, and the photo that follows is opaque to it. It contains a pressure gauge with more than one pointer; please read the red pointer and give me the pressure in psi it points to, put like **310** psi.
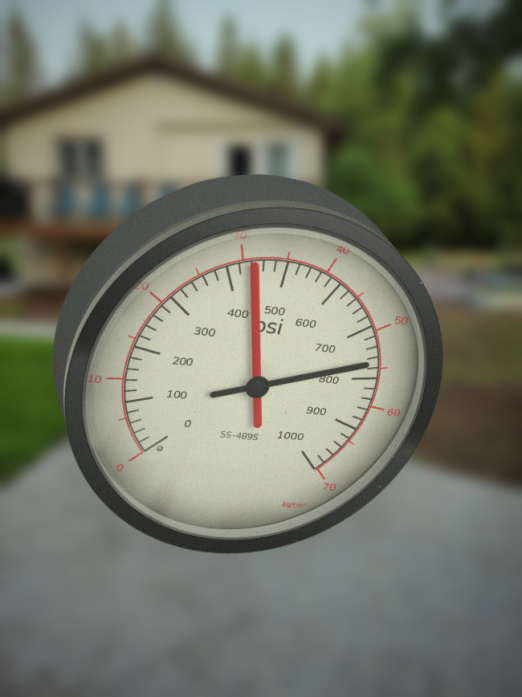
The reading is **440** psi
